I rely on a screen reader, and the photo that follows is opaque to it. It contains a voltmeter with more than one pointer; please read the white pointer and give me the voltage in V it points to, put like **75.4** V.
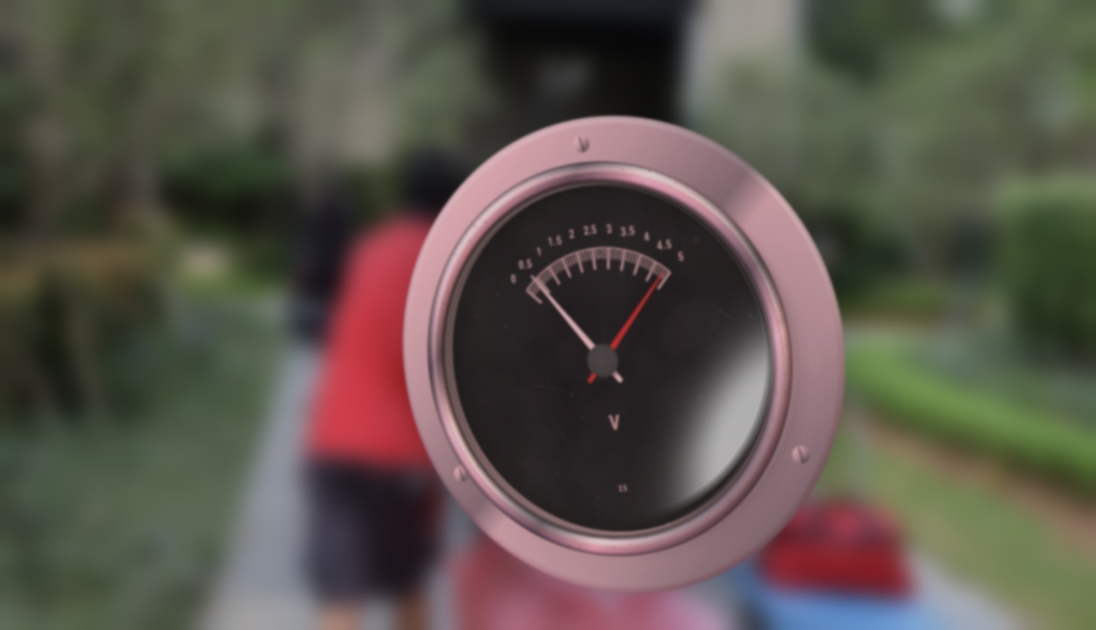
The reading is **0.5** V
